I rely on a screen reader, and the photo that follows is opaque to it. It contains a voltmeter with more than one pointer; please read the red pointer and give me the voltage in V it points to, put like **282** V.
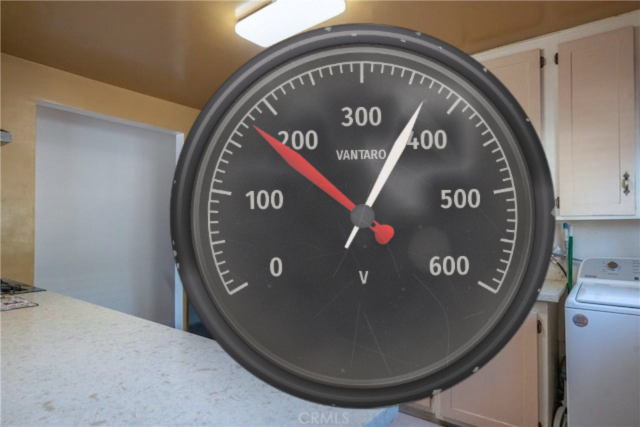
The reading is **175** V
